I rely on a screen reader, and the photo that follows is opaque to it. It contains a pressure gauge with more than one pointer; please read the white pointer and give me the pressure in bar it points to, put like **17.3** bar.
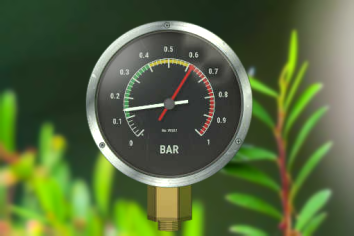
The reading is **0.14** bar
